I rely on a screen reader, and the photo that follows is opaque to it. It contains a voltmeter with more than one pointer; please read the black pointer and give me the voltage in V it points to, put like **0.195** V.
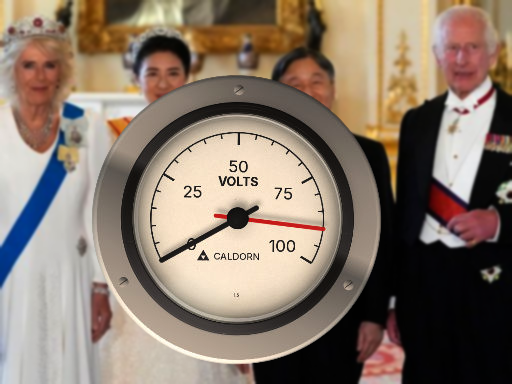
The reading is **0** V
